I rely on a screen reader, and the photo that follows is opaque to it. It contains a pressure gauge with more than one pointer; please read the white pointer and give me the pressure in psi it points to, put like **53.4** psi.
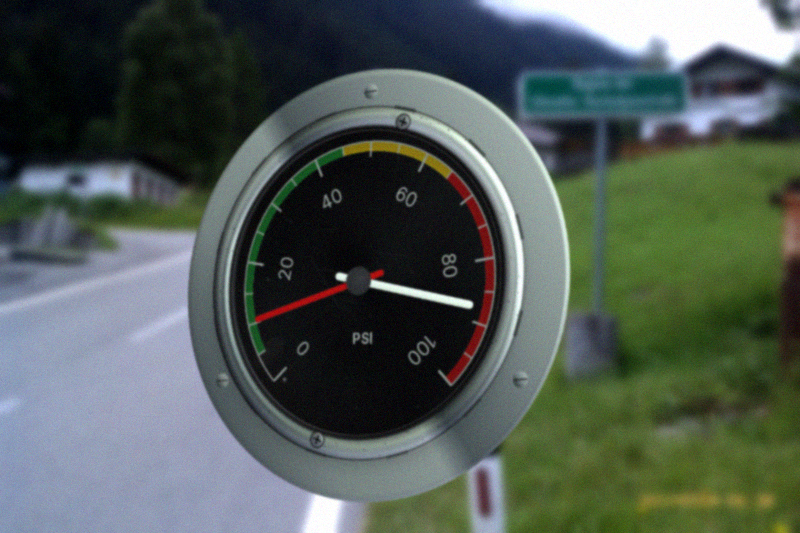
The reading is **87.5** psi
